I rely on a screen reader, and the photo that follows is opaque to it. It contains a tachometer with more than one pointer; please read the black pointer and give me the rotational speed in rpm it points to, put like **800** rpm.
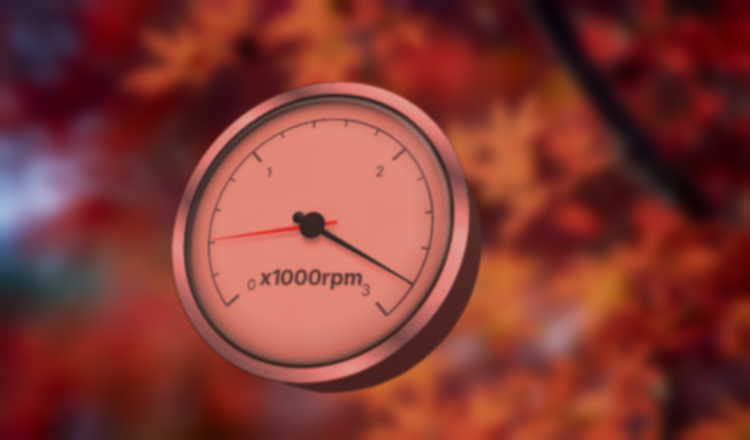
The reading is **2800** rpm
